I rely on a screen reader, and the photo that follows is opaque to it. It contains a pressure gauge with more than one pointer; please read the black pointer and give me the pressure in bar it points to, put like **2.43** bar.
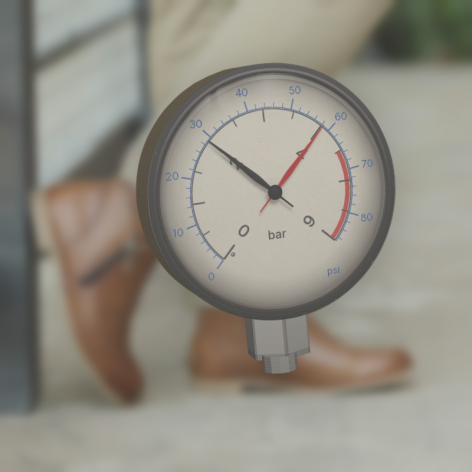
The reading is **2** bar
